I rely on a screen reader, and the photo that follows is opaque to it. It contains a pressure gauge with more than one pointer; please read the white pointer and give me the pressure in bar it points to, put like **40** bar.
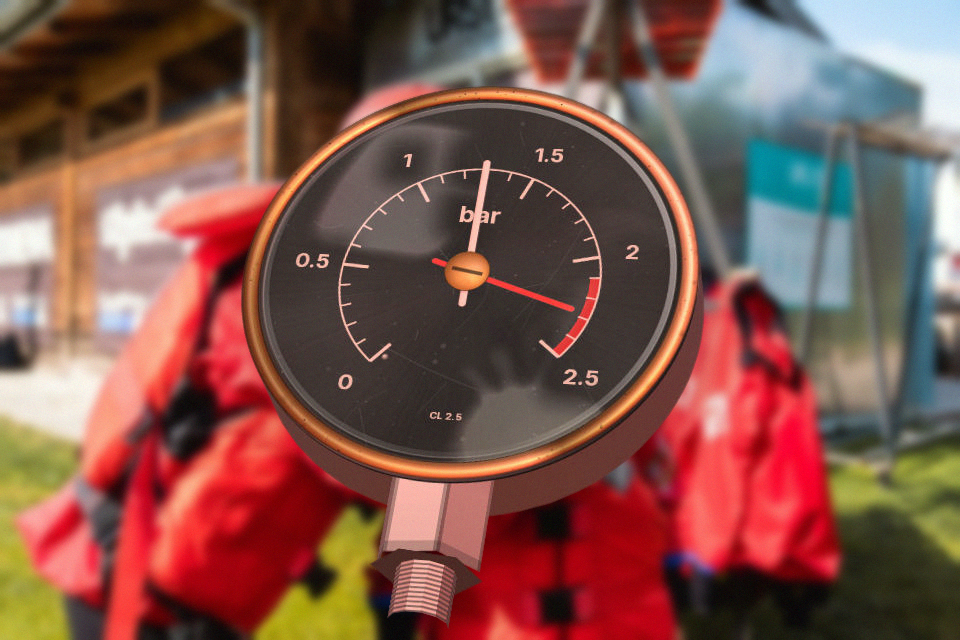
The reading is **1.3** bar
